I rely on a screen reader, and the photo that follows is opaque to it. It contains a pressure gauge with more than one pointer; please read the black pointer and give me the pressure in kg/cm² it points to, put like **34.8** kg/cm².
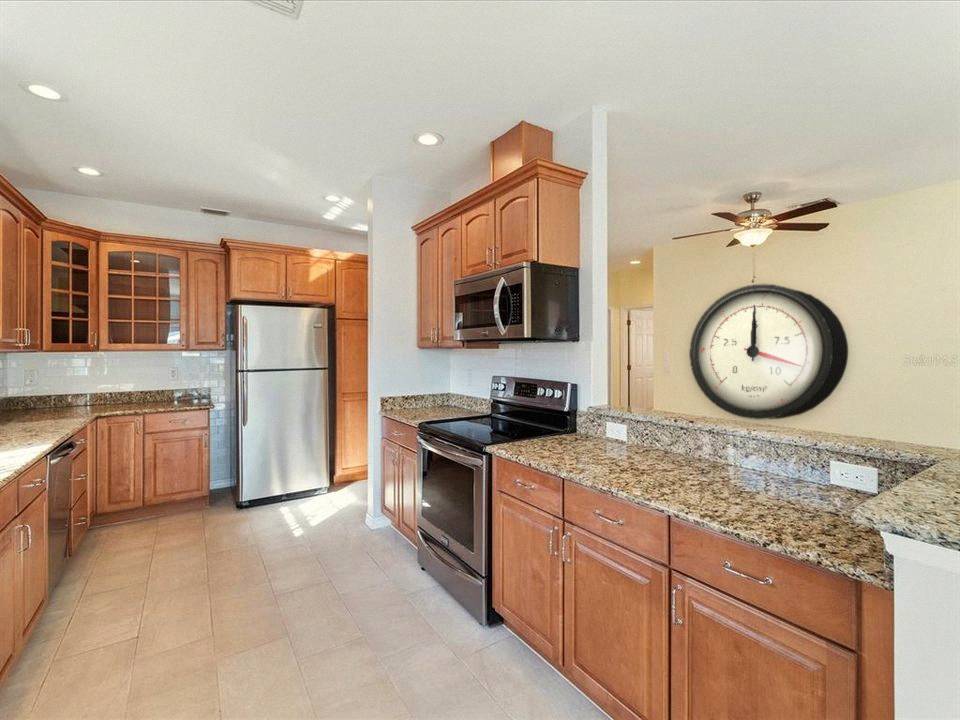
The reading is **5** kg/cm²
